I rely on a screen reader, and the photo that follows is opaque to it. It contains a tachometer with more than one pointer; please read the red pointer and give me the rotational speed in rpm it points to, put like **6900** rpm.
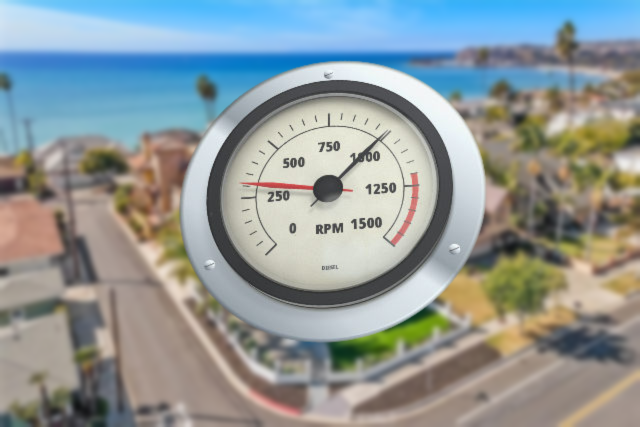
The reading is **300** rpm
